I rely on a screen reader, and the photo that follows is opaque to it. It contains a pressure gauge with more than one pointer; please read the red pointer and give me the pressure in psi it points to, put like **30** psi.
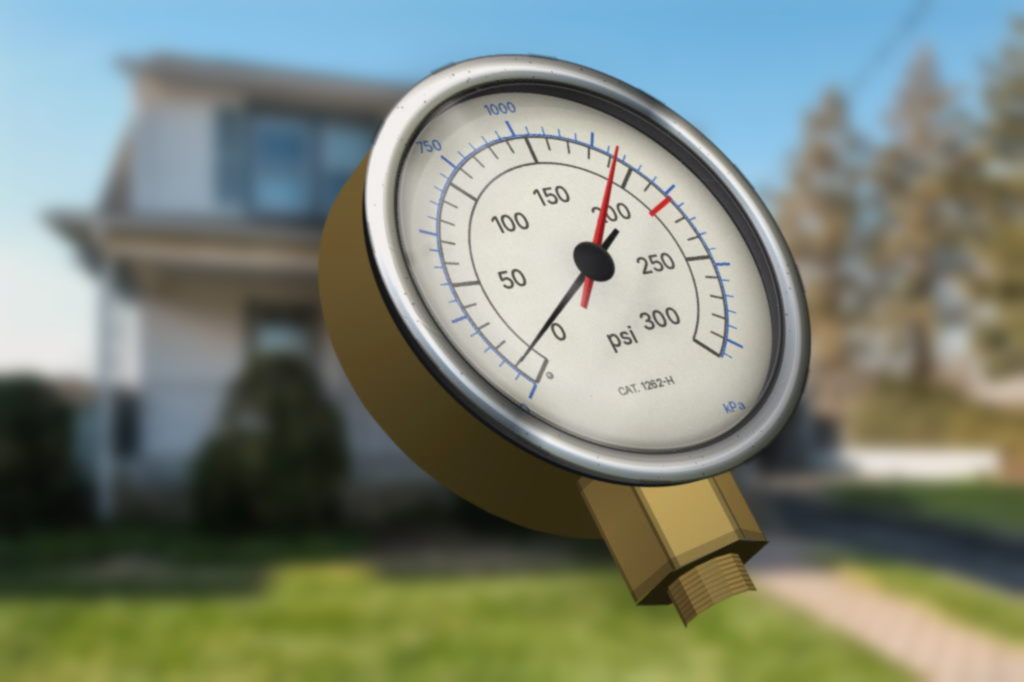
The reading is **190** psi
